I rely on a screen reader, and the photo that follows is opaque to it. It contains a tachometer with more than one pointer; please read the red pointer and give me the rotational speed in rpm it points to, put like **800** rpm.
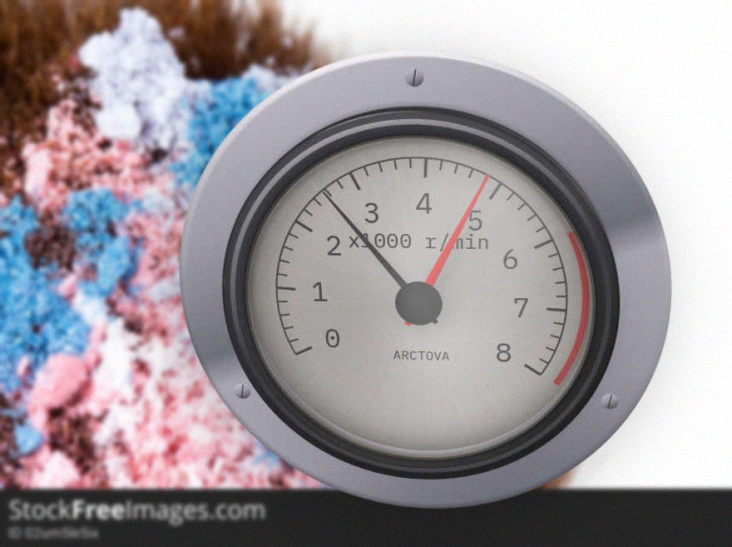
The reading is **4800** rpm
